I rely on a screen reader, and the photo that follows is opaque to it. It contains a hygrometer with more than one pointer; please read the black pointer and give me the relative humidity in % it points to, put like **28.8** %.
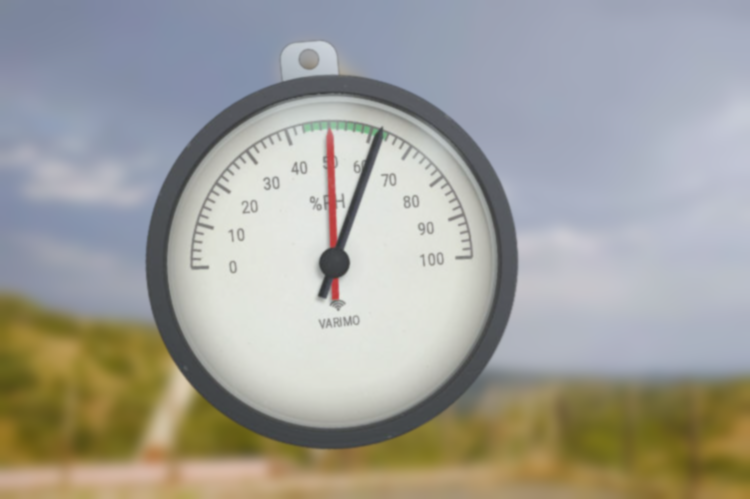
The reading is **62** %
